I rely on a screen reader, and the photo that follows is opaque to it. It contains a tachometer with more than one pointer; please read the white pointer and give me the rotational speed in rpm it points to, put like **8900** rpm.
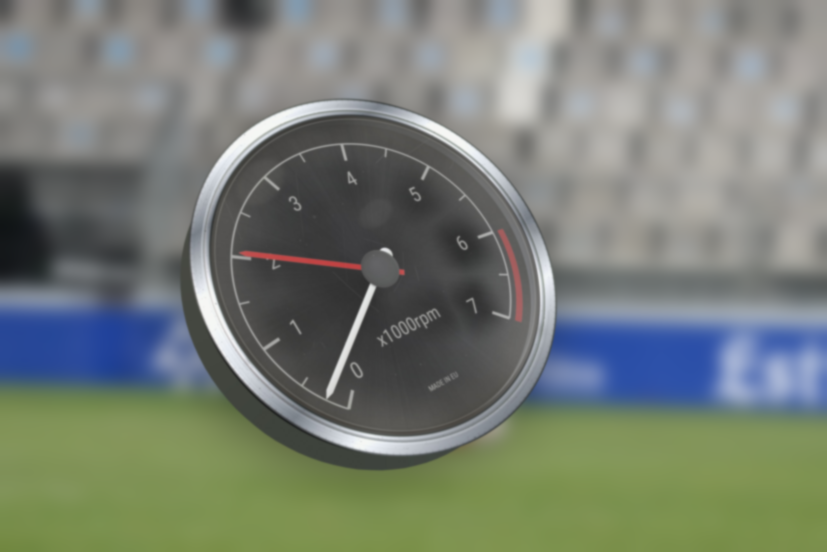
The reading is **250** rpm
